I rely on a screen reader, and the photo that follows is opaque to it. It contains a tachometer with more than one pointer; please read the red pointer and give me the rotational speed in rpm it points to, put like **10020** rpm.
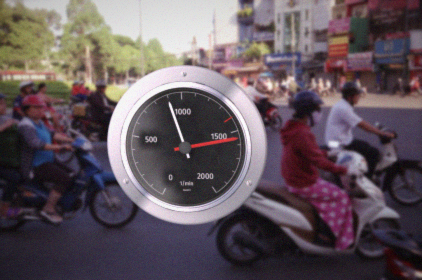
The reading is **1550** rpm
